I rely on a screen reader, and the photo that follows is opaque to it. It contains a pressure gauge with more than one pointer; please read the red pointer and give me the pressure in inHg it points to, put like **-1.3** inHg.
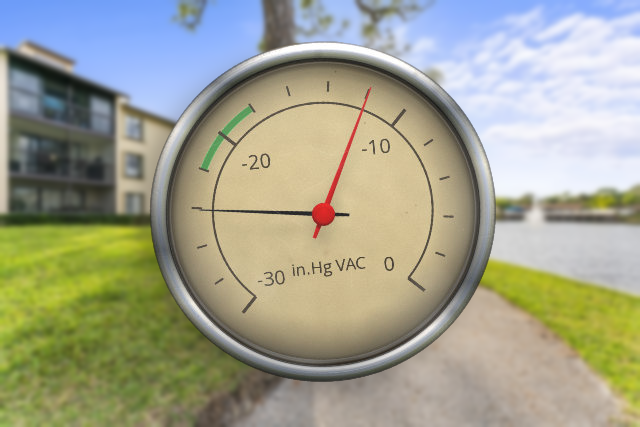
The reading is **-12** inHg
